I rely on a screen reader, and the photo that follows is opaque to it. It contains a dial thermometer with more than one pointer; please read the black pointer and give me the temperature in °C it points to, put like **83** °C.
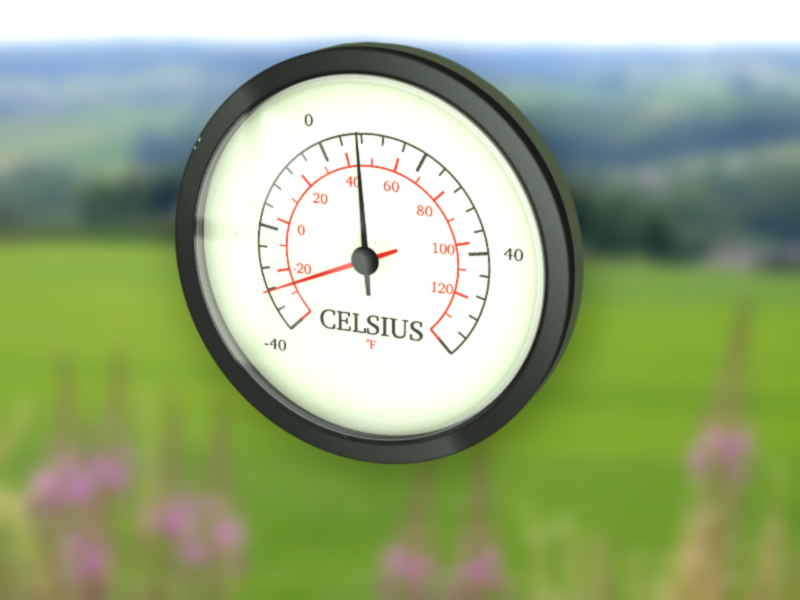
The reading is **8** °C
